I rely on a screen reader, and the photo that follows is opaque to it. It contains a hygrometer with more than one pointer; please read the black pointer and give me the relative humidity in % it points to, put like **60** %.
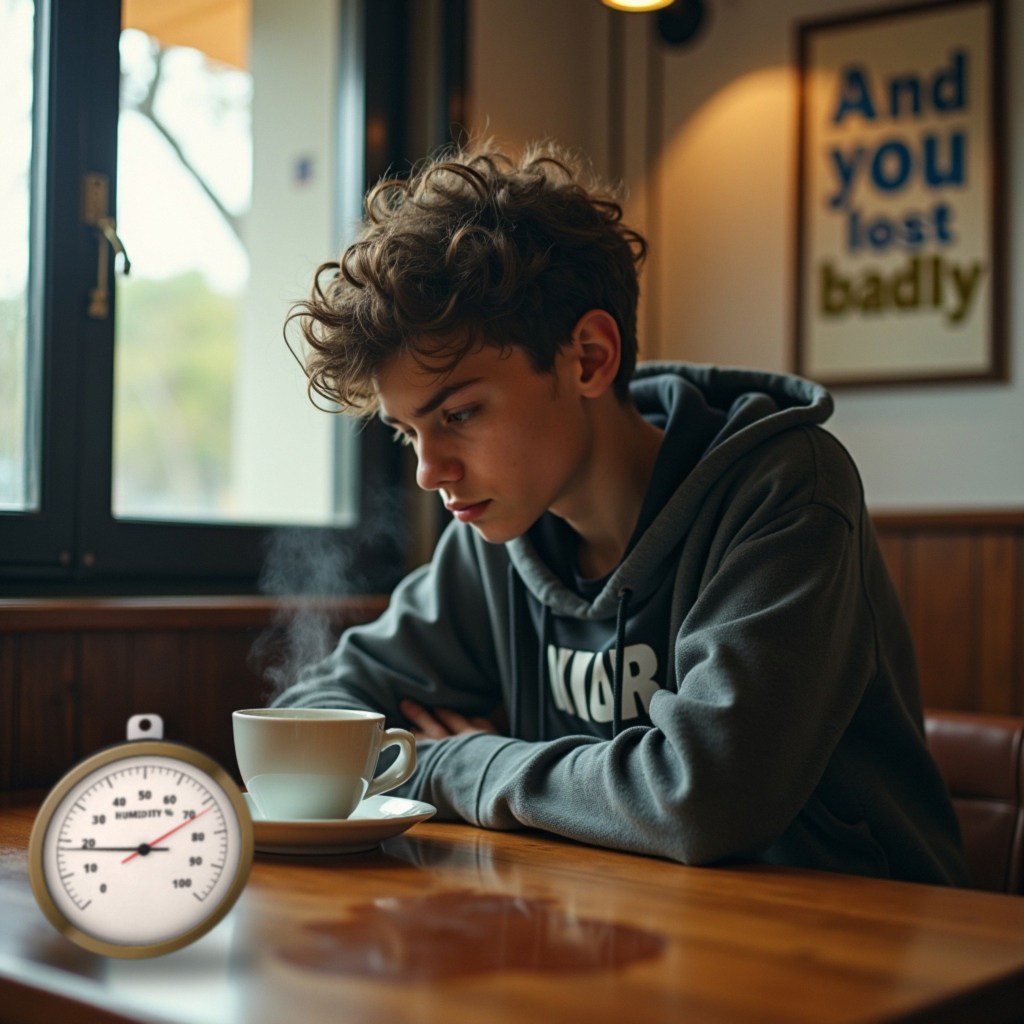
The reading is **18** %
